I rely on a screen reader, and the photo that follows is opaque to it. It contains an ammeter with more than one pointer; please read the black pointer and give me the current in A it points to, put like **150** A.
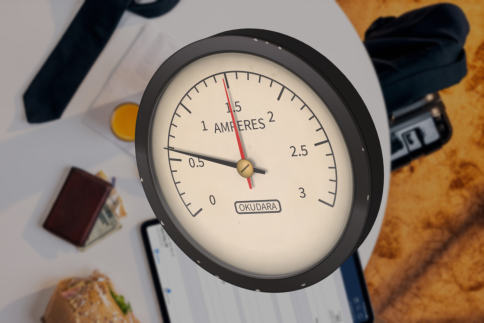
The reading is **0.6** A
